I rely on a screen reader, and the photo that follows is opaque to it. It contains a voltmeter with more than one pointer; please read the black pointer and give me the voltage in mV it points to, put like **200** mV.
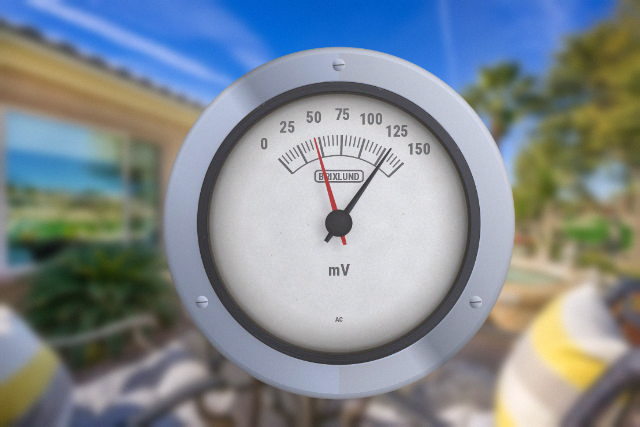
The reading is **130** mV
